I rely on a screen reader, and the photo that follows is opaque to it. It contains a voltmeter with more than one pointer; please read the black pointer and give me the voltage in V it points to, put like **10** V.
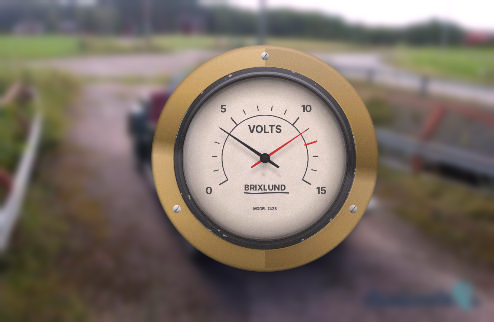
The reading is **4** V
